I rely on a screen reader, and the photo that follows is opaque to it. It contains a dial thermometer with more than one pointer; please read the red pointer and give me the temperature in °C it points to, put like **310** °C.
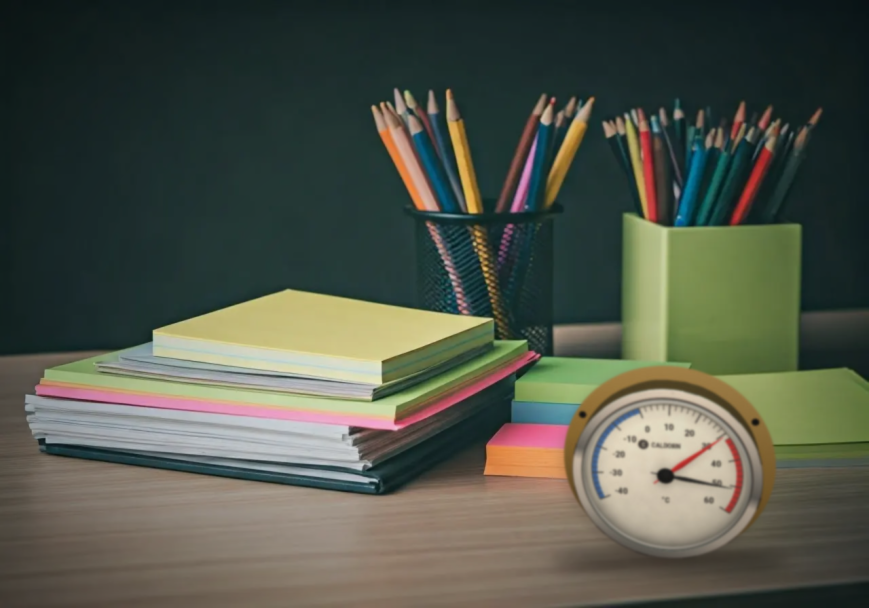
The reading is **30** °C
